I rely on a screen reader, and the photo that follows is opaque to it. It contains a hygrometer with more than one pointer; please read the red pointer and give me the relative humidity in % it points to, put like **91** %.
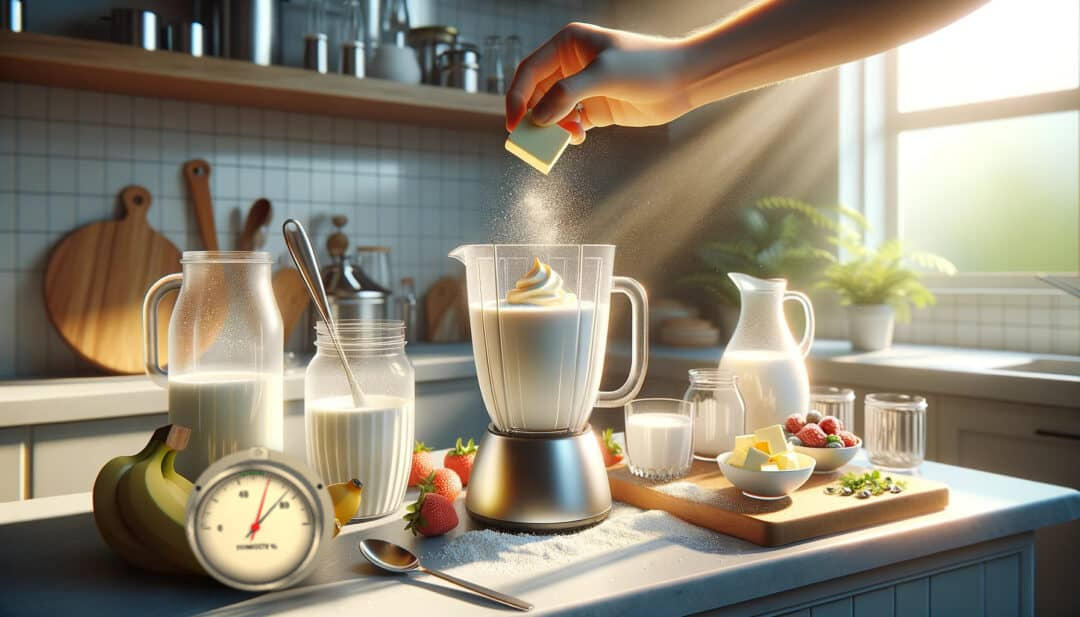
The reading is **60** %
